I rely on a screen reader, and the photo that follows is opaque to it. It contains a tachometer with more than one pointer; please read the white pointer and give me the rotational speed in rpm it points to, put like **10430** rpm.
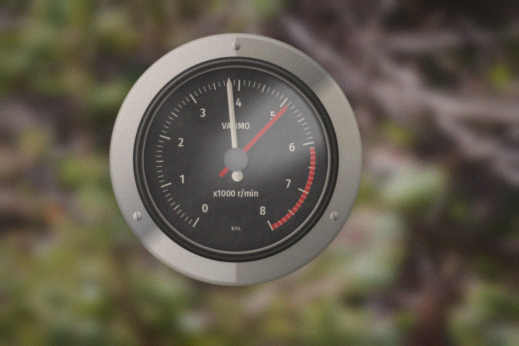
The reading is **3800** rpm
